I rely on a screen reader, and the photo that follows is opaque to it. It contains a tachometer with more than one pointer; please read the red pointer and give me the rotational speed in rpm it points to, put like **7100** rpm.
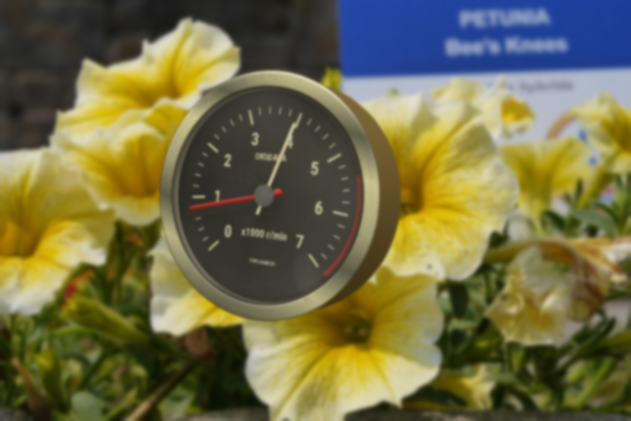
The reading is **800** rpm
